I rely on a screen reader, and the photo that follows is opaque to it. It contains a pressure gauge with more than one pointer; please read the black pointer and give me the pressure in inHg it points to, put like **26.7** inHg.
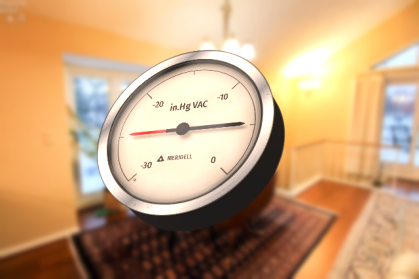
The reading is **-5** inHg
